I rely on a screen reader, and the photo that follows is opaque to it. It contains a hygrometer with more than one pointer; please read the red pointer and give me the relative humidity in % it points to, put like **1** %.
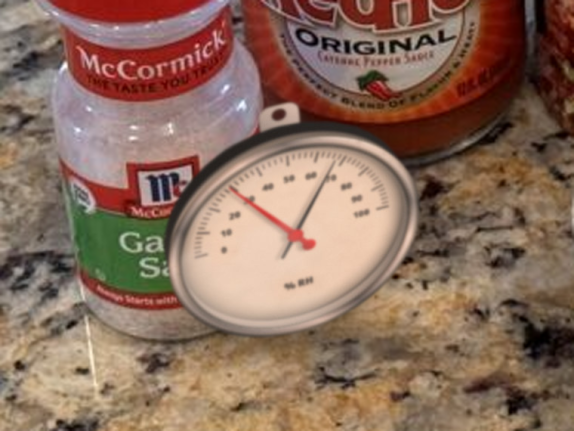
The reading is **30** %
